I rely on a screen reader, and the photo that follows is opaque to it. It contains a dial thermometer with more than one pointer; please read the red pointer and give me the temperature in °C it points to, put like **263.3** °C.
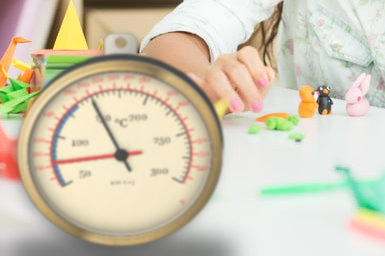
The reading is **75** °C
